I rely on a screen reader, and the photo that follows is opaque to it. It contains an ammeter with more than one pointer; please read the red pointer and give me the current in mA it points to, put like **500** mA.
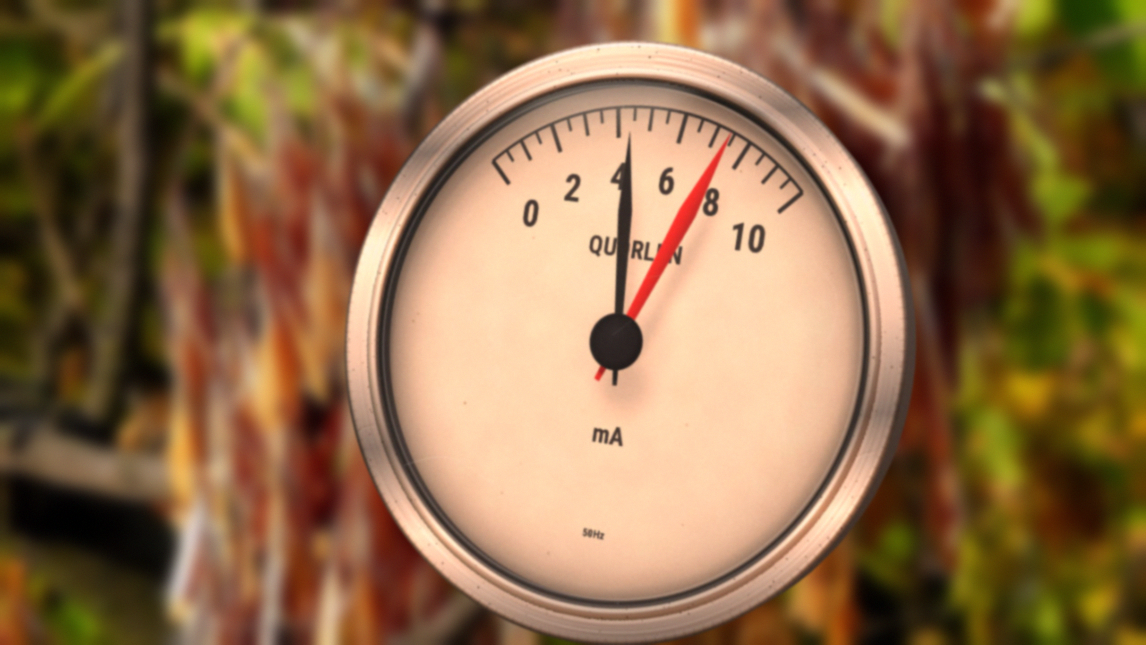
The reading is **7.5** mA
